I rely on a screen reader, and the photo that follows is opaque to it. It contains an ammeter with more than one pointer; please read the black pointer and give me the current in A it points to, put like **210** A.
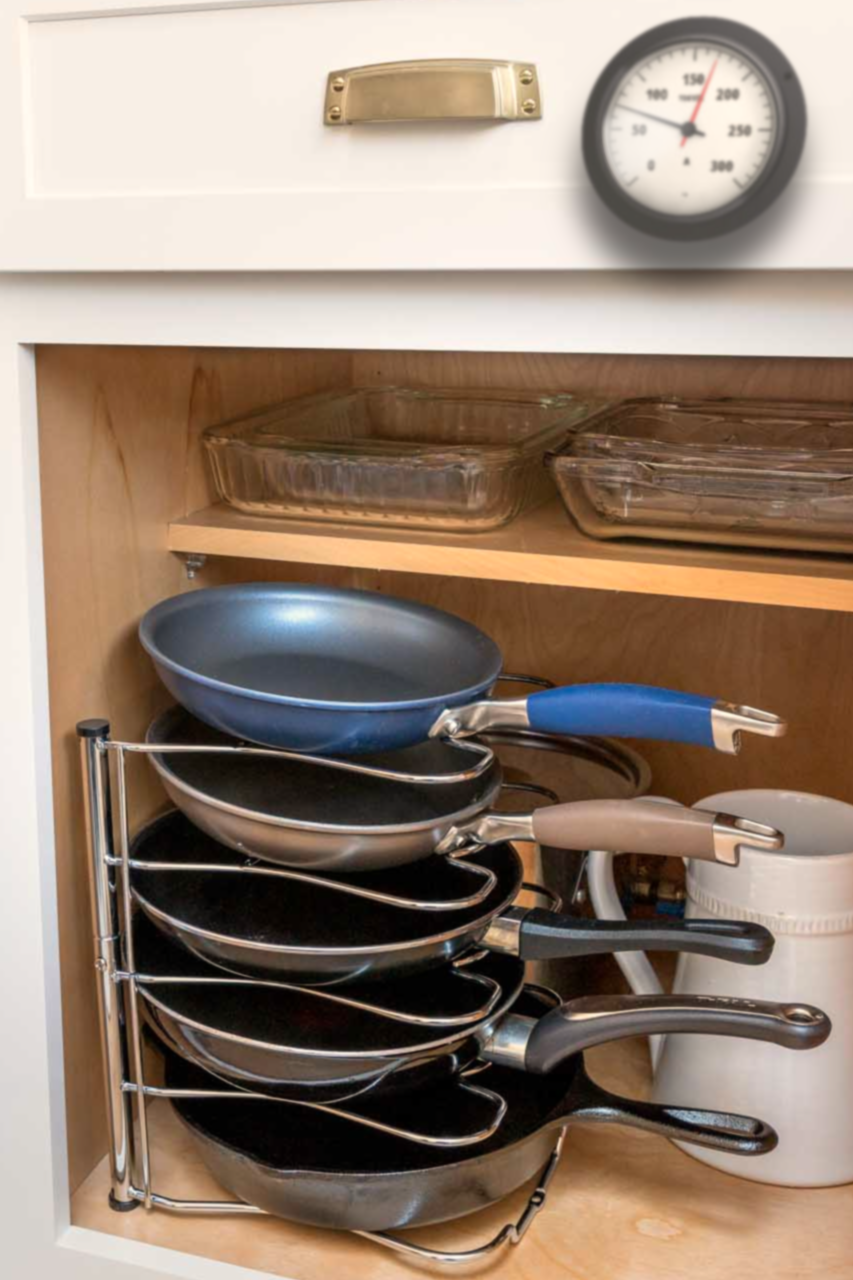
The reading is **70** A
